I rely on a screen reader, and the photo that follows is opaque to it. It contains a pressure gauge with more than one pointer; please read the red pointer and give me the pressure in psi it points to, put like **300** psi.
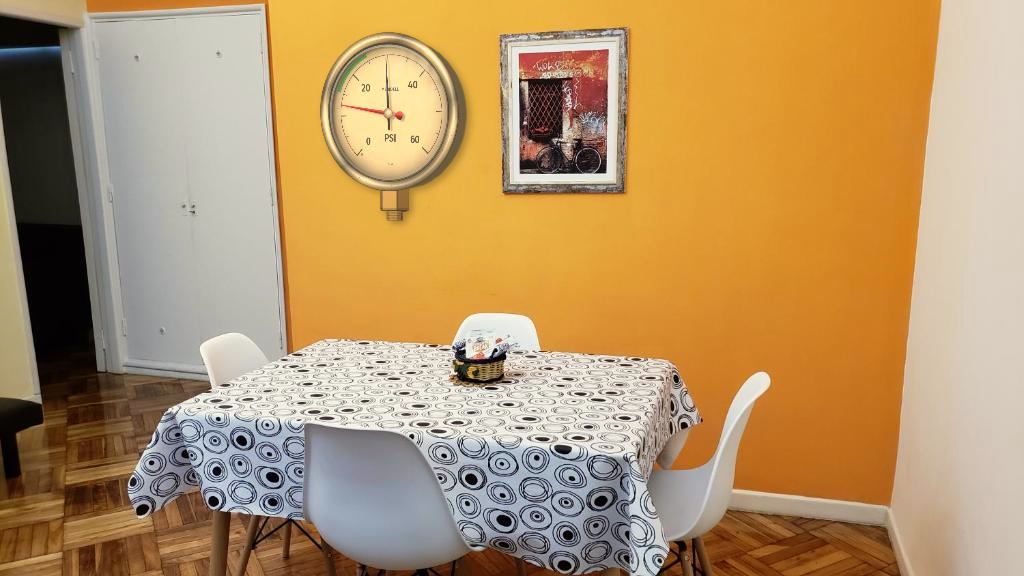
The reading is **12.5** psi
